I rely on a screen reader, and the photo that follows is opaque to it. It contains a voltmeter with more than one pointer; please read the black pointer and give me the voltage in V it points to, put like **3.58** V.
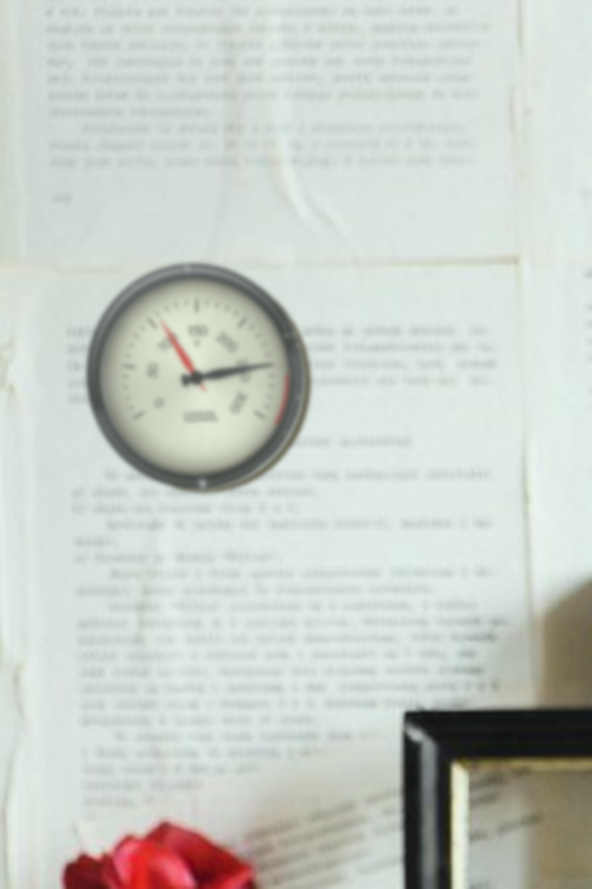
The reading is **250** V
